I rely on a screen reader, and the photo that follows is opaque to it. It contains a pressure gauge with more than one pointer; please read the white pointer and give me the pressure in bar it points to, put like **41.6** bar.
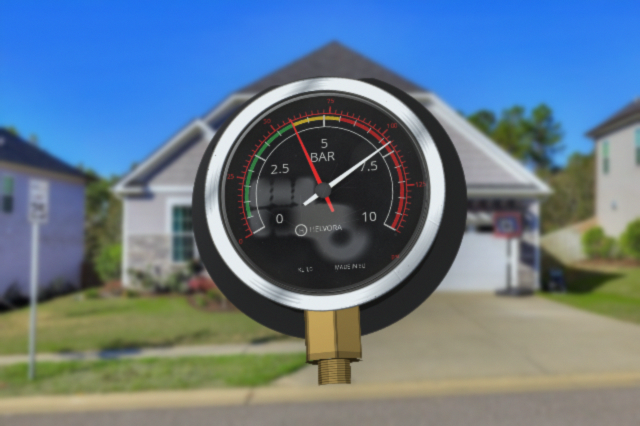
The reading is **7.25** bar
